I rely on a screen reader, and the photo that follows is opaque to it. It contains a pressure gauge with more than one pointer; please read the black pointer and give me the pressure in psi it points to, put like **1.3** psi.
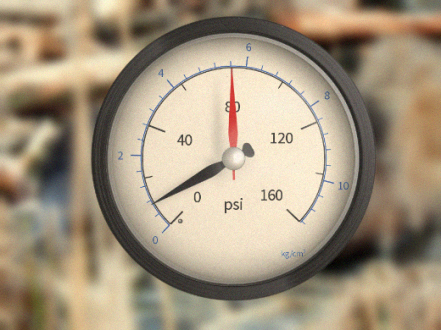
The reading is **10** psi
